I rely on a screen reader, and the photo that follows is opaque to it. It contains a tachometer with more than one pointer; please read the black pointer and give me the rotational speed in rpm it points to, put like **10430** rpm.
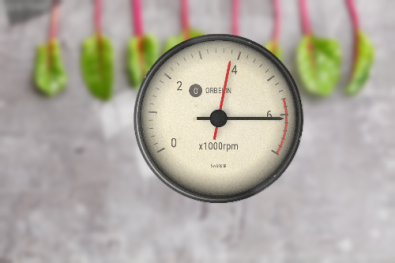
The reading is **6100** rpm
